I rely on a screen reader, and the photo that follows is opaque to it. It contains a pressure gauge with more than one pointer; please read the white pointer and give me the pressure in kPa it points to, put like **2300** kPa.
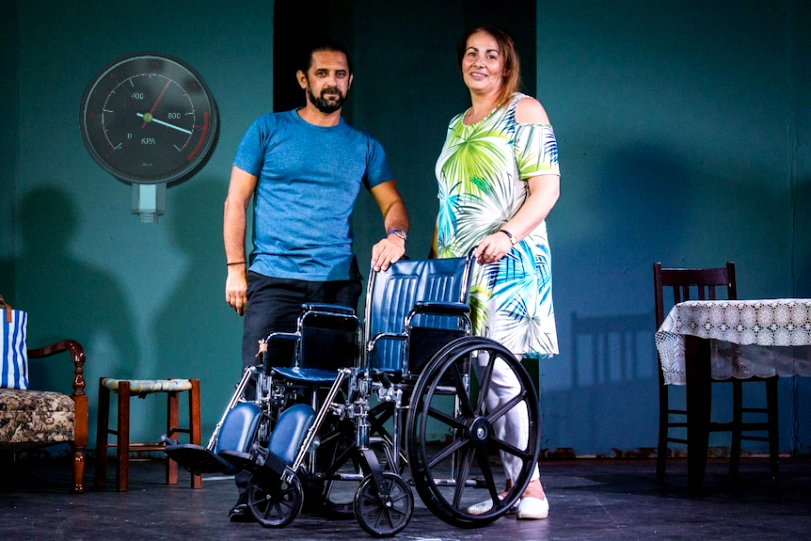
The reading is **900** kPa
